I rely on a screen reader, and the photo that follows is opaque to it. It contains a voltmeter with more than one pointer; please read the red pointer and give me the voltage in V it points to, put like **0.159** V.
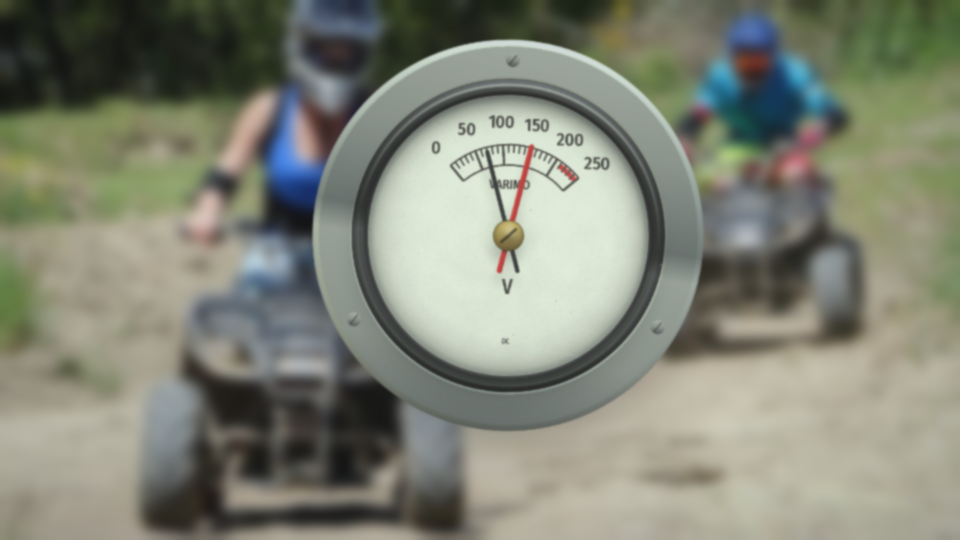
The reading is **150** V
